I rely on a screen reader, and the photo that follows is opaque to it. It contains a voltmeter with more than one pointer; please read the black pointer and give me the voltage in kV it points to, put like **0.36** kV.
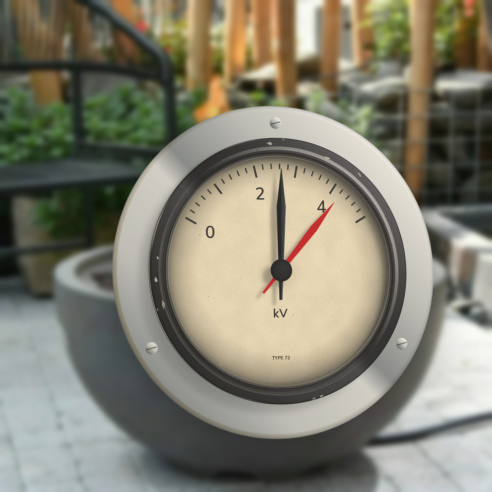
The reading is **2.6** kV
